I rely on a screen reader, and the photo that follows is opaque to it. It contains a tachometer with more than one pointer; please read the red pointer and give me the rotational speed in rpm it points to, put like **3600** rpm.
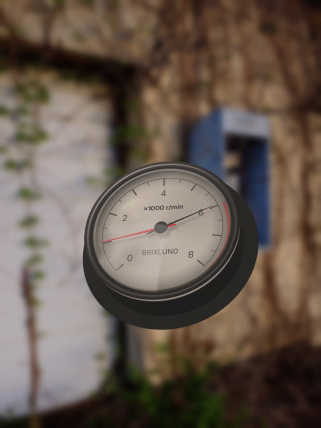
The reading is **1000** rpm
